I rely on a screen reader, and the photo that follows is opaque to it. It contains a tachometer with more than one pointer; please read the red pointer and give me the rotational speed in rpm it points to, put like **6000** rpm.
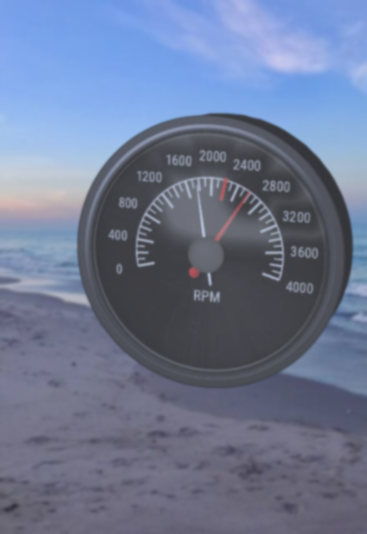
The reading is **2600** rpm
